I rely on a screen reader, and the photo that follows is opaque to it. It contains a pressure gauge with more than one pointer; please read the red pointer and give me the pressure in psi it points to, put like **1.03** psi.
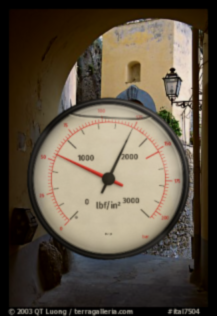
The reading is **800** psi
